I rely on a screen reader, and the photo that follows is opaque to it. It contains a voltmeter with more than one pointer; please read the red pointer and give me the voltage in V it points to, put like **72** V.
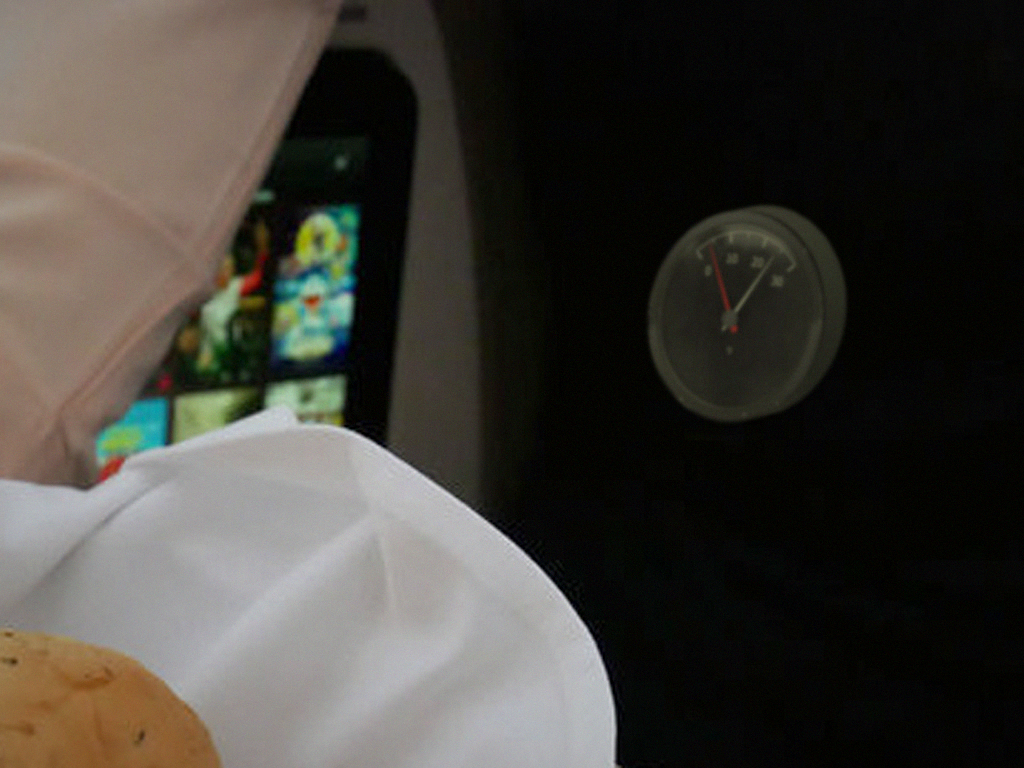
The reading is **5** V
